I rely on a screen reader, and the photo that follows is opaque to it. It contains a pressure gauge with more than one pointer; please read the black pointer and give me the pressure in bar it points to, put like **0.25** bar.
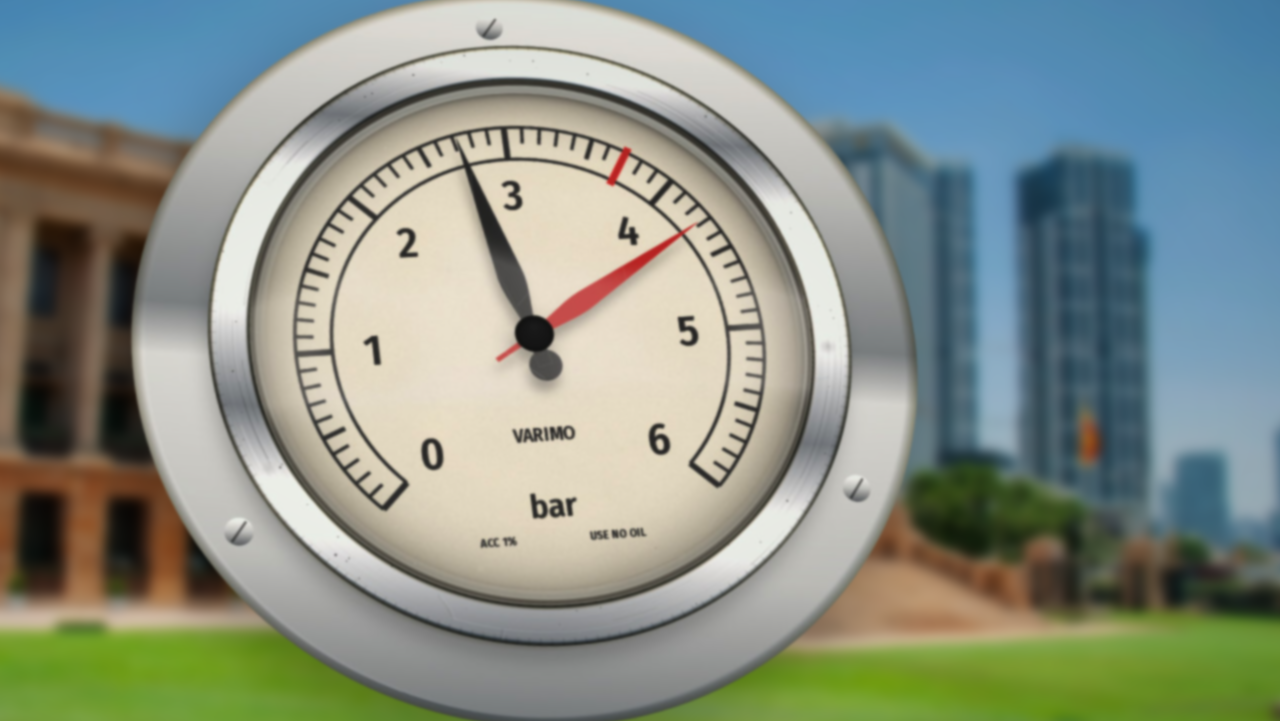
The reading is **2.7** bar
